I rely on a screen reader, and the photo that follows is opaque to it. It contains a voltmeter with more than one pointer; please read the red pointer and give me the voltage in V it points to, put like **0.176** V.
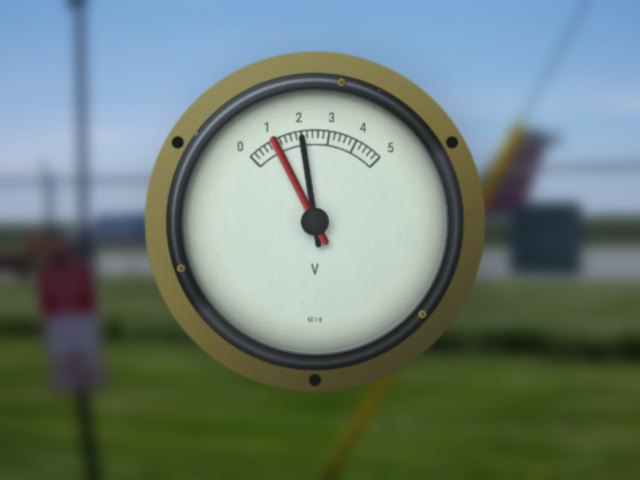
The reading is **1** V
